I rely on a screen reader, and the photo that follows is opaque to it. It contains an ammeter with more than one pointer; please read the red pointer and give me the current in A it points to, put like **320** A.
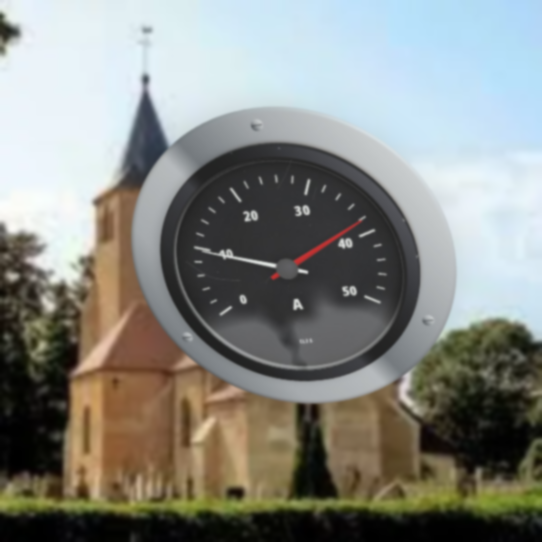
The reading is **38** A
